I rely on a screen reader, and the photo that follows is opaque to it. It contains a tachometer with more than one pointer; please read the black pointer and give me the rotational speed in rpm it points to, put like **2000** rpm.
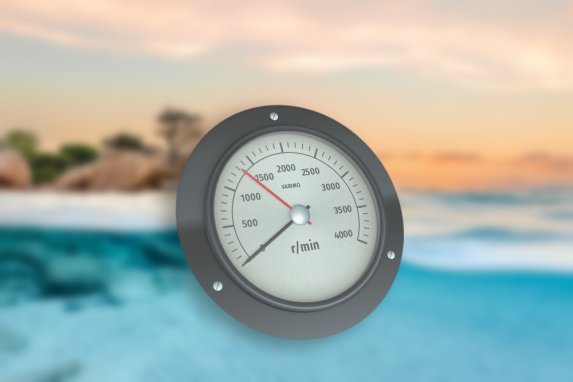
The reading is **0** rpm
